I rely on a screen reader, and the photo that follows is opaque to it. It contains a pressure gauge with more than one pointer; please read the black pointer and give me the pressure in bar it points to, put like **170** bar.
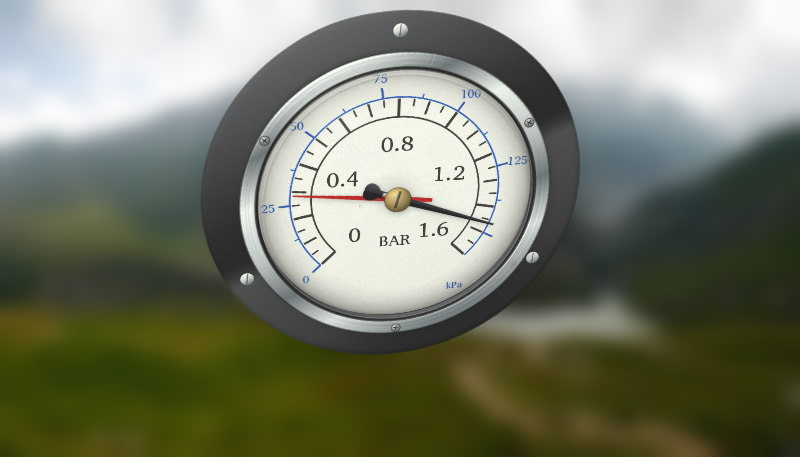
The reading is **1.45** bar
